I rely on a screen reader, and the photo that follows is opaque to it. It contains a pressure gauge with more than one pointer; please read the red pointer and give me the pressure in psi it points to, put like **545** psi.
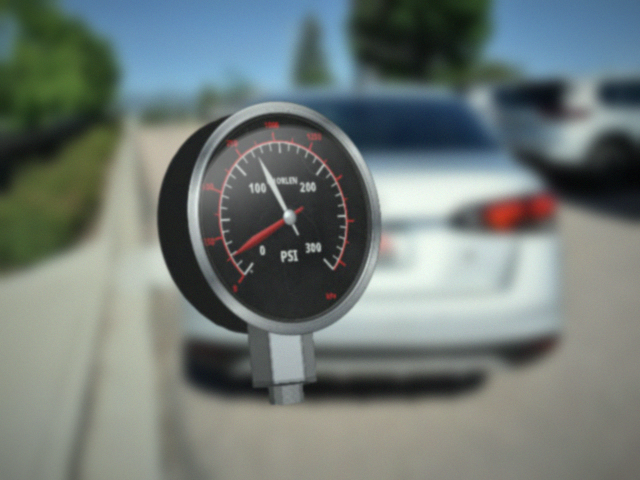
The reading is **20** psi
